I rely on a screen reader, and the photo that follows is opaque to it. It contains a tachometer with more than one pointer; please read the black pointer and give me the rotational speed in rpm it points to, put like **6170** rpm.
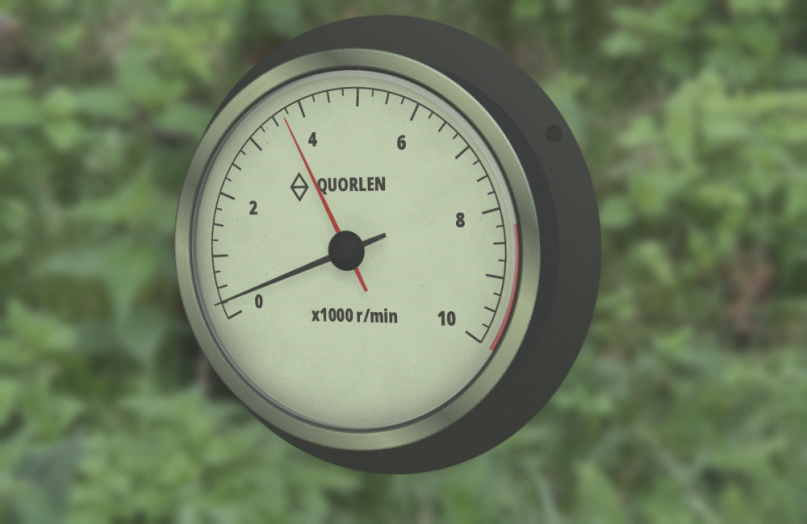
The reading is **250** rpm
